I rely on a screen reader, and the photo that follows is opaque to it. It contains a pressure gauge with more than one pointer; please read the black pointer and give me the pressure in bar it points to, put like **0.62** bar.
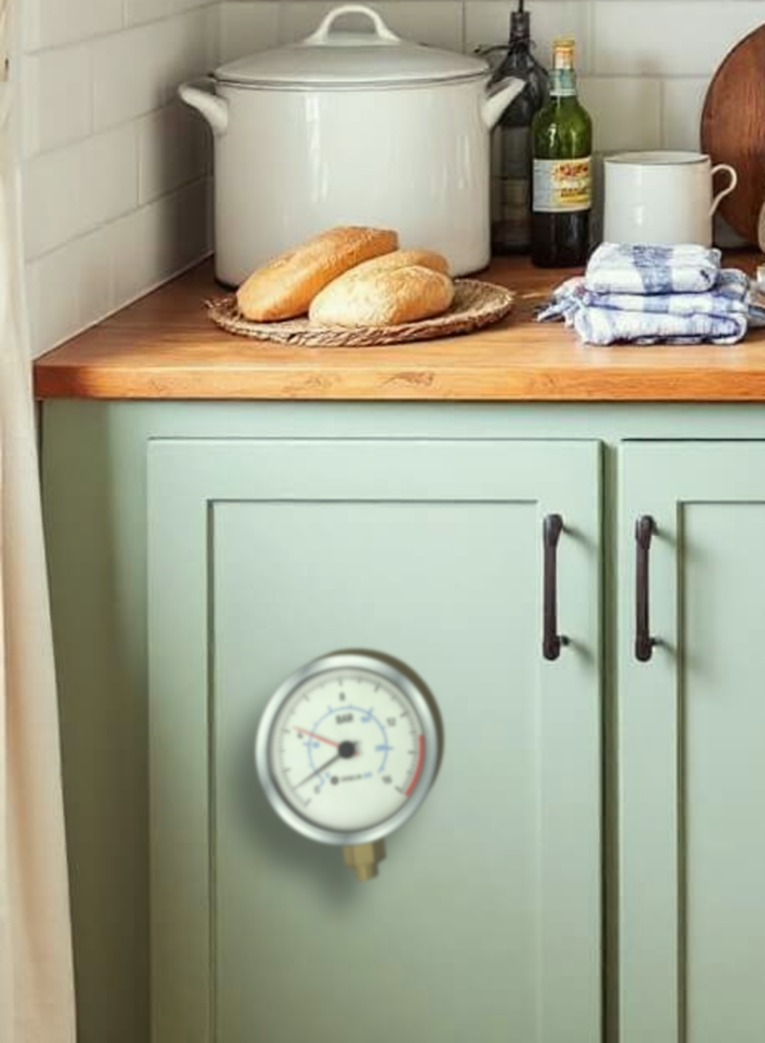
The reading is **1** bar
